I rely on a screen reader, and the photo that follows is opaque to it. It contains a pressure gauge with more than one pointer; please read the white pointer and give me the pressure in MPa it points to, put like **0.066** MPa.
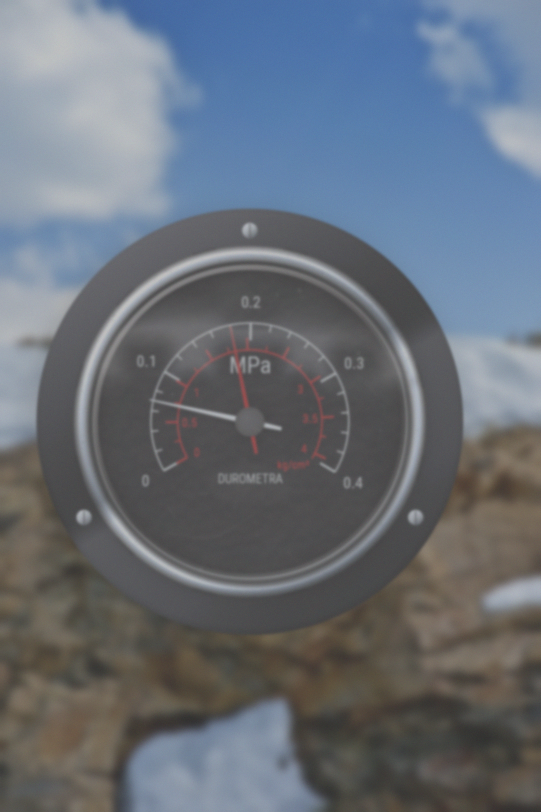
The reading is **0.07** MPa
